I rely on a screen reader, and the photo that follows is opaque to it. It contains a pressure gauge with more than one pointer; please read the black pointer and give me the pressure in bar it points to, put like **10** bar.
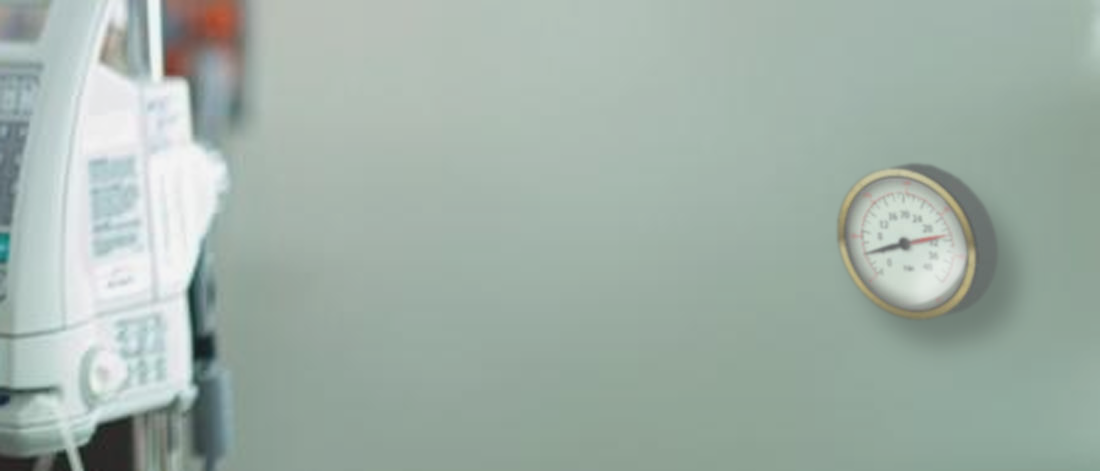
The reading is **4** bar
